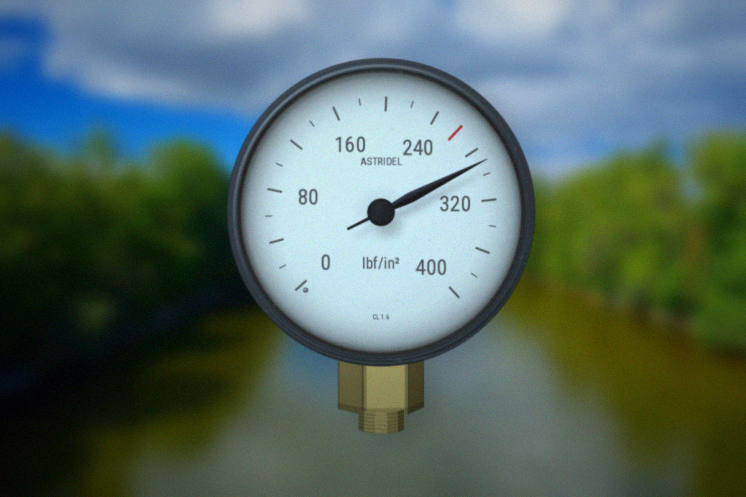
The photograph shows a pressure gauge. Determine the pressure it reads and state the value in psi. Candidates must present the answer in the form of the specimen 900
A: 290
